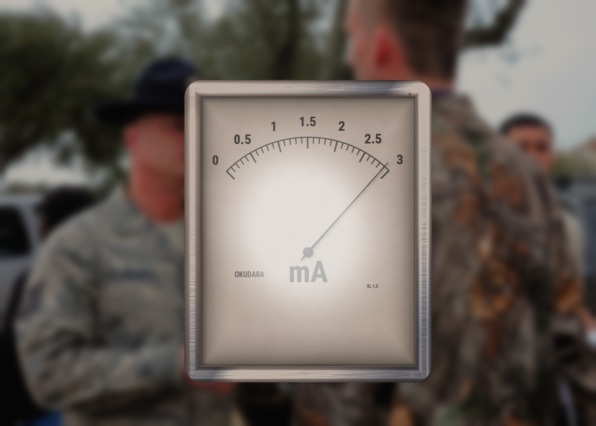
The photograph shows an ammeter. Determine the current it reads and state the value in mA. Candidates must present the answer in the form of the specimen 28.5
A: 2.9
